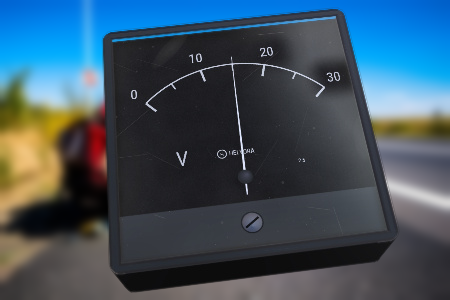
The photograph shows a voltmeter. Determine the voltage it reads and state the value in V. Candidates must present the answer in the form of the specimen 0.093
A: 15
